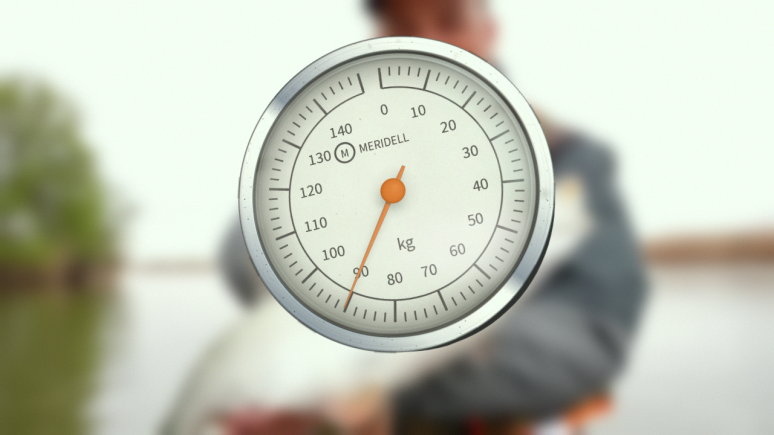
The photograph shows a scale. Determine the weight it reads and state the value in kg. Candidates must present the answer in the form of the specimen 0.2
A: 90
